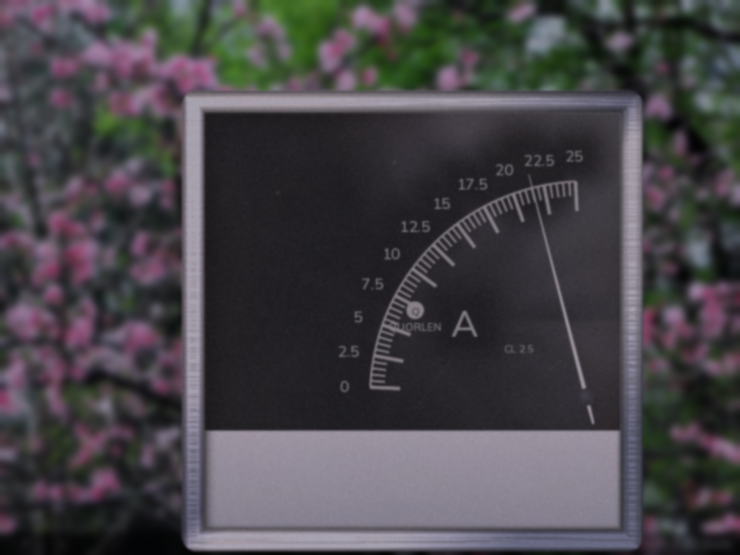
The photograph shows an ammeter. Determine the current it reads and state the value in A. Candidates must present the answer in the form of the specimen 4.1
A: 21.5
